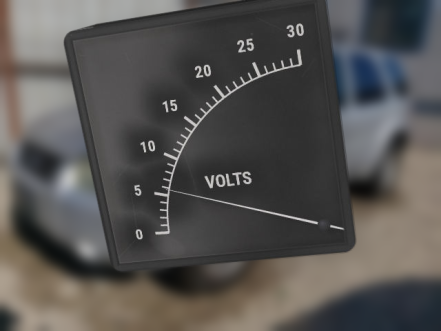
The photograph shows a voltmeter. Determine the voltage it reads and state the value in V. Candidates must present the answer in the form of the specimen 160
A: 6
